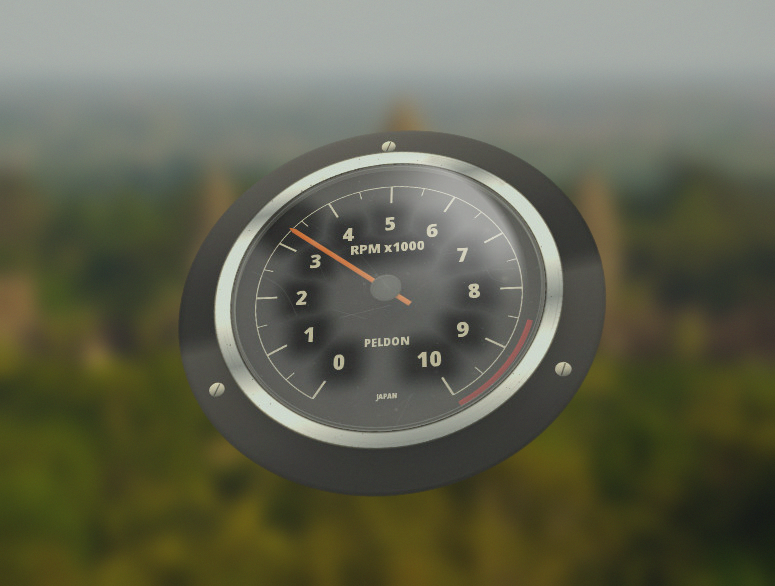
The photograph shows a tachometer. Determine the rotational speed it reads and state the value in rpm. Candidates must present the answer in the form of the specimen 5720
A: 3250
